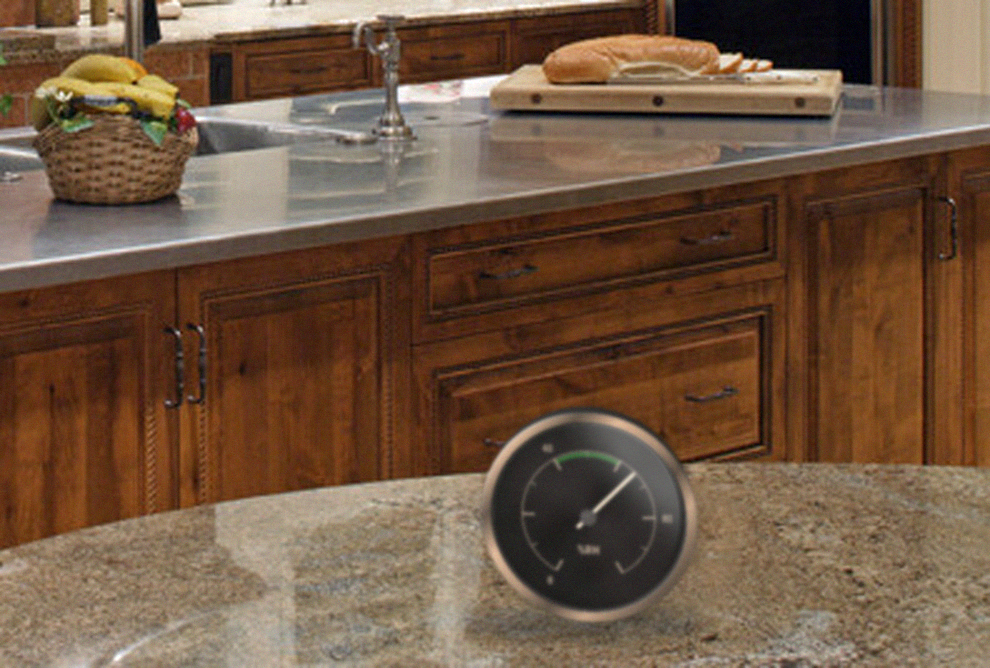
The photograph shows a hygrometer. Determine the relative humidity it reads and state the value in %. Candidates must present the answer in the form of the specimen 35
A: 65
